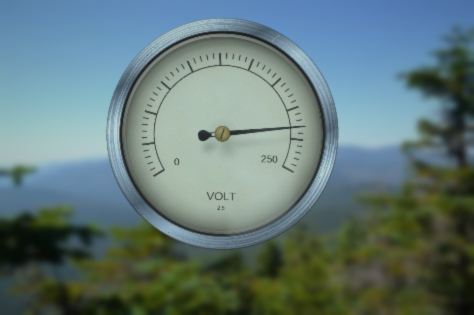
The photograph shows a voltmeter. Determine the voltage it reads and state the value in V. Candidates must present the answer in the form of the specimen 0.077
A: 215
